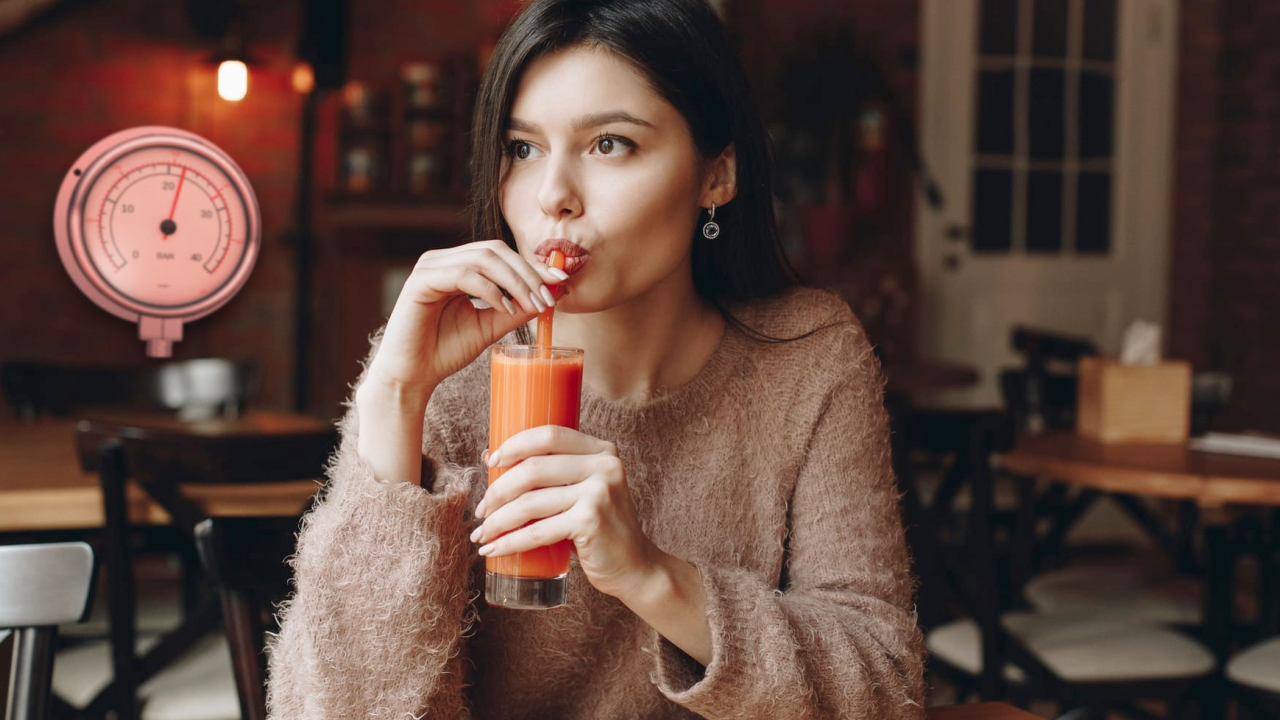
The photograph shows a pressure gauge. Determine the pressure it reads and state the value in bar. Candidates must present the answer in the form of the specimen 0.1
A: 22
